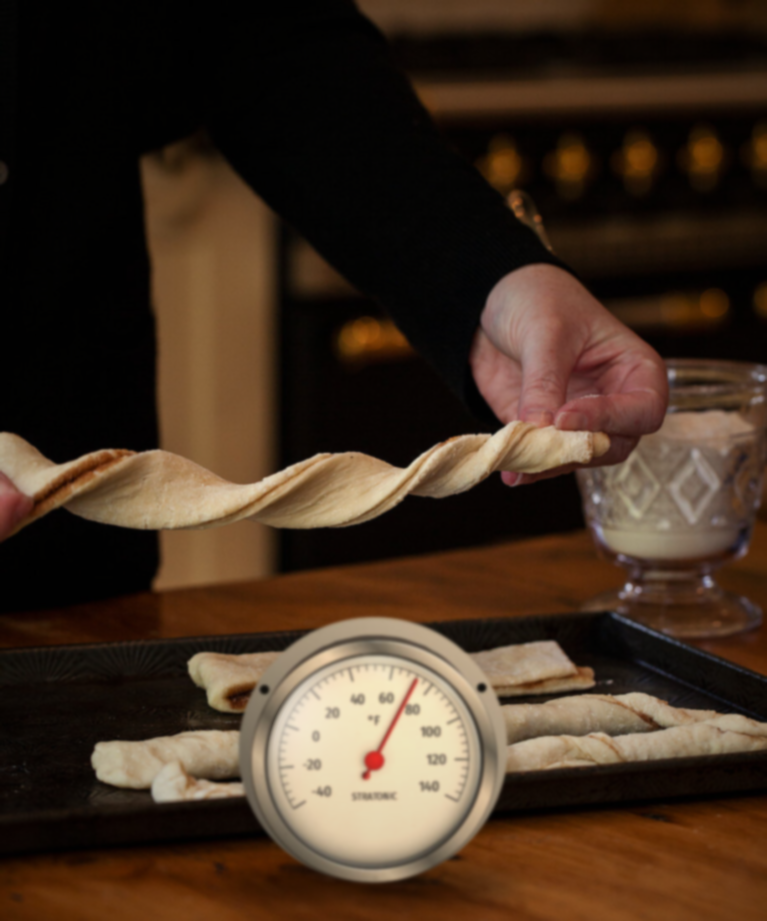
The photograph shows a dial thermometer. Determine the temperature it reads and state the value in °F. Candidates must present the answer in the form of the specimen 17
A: 72
